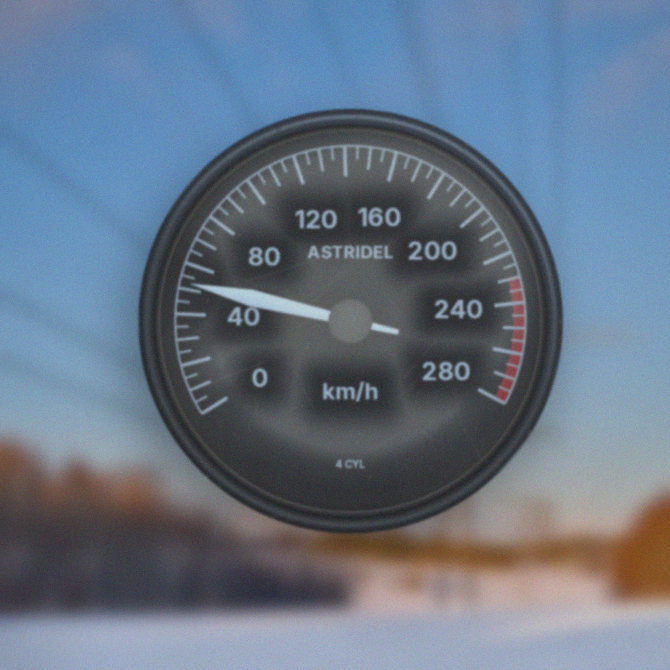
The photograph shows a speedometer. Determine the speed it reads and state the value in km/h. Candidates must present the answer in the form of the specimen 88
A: 52.5
